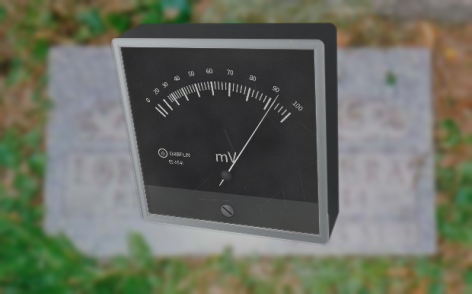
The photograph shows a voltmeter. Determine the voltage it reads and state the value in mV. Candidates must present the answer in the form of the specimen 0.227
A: 92
